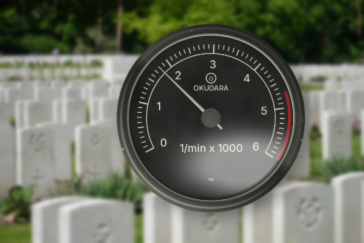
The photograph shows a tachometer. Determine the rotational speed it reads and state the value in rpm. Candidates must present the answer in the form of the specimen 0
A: 1800
